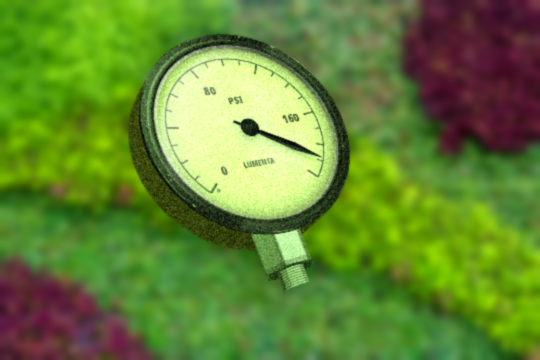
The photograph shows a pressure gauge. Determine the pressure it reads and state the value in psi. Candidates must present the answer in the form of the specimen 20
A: 190
